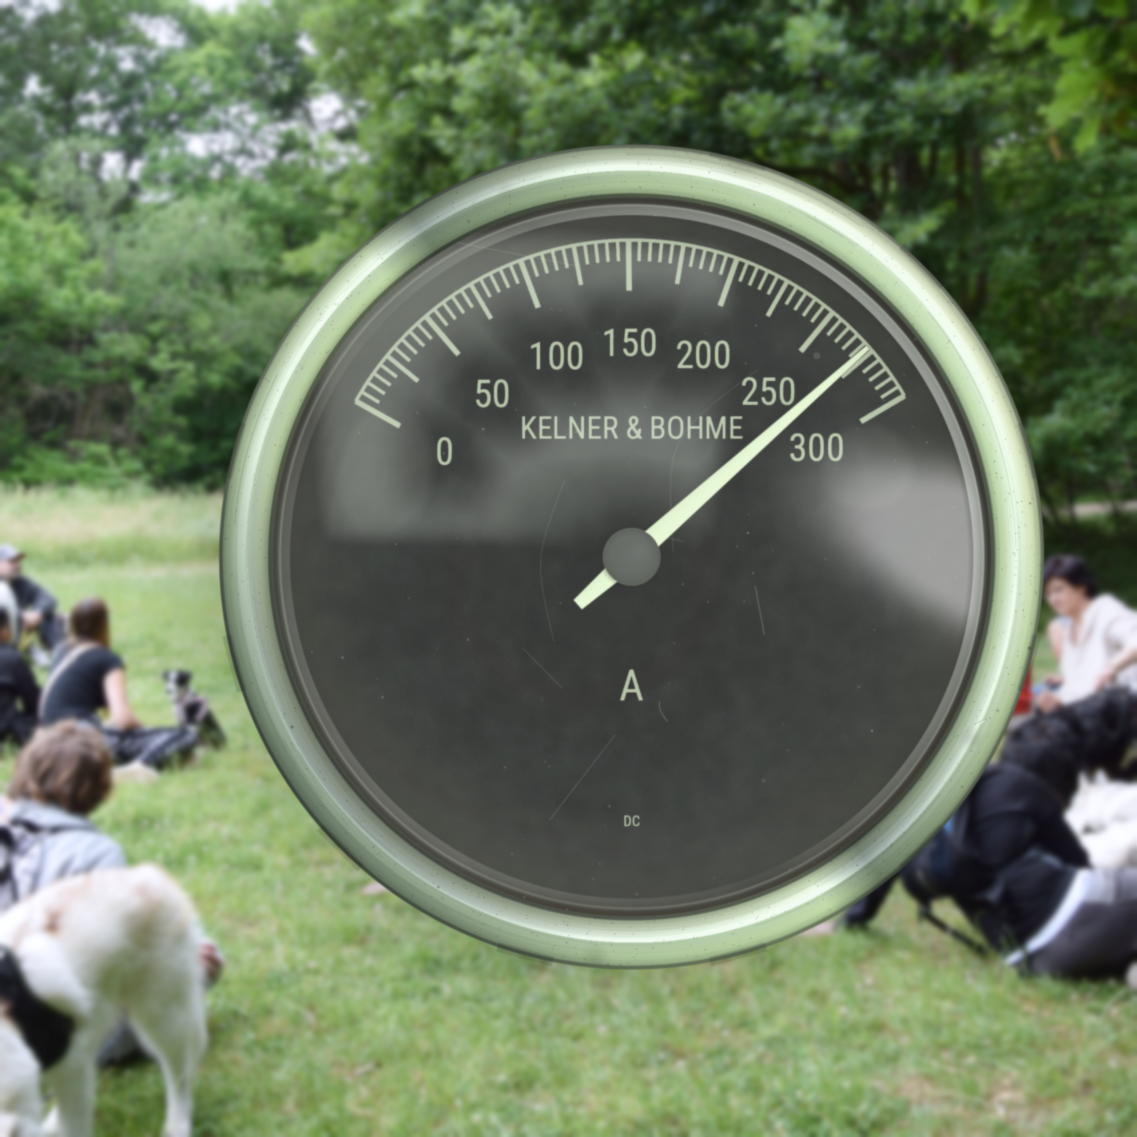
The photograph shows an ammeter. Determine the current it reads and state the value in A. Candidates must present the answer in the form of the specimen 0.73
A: 272.5
